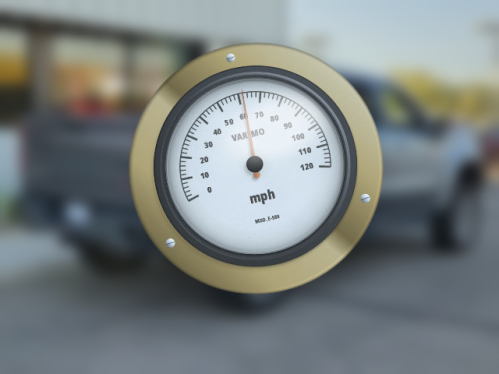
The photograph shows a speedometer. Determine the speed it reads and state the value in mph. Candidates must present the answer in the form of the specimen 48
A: 62
